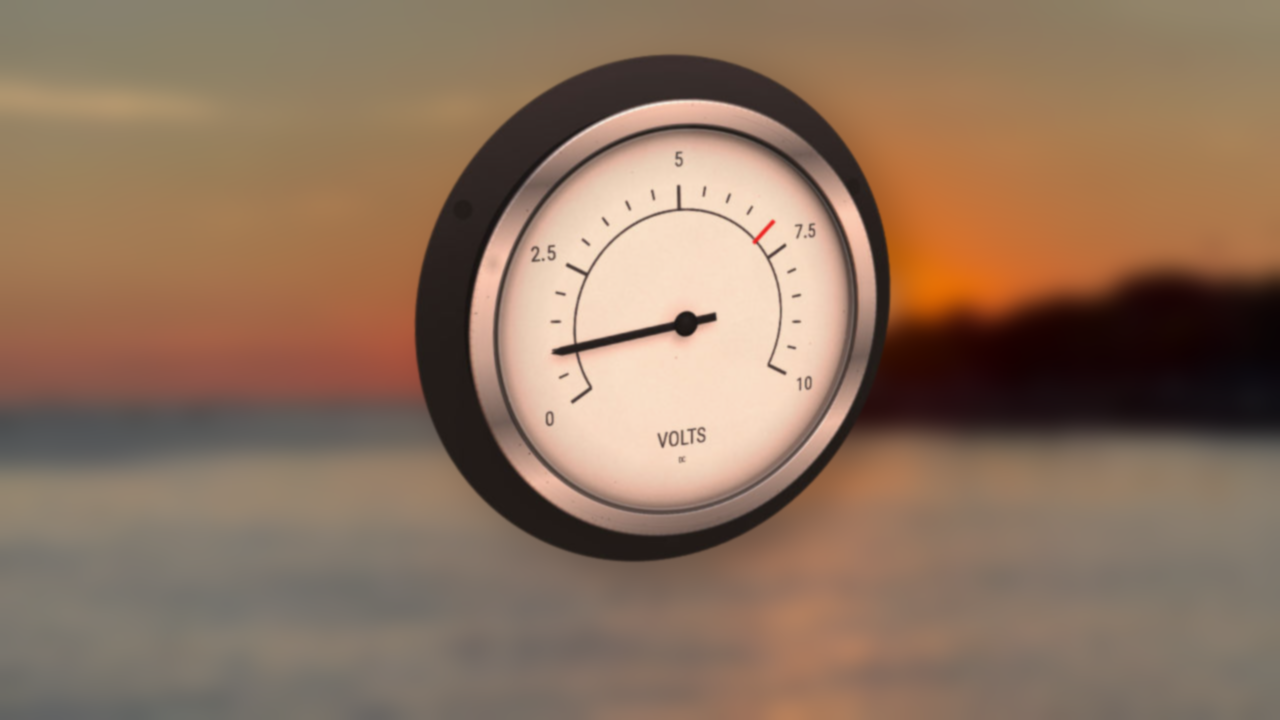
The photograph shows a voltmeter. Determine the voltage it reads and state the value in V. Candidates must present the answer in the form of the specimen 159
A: 1
